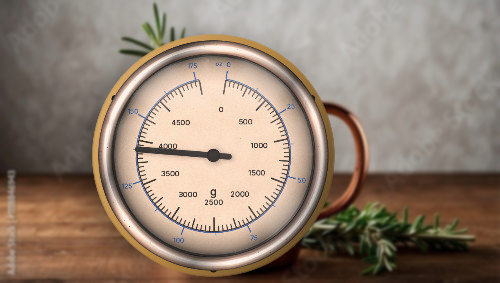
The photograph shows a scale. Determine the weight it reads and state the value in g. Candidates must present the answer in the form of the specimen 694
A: 3900
